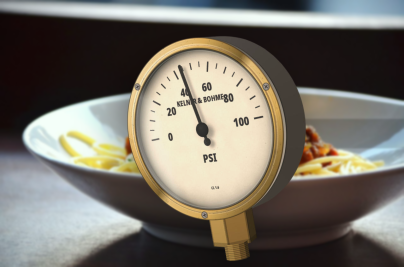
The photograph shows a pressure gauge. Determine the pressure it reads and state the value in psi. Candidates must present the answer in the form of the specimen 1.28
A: 45
